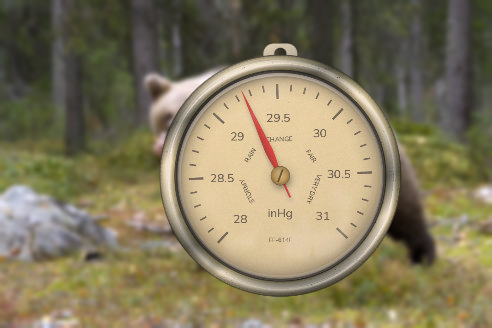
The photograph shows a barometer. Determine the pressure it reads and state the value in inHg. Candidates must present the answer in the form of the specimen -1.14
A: 29.25
